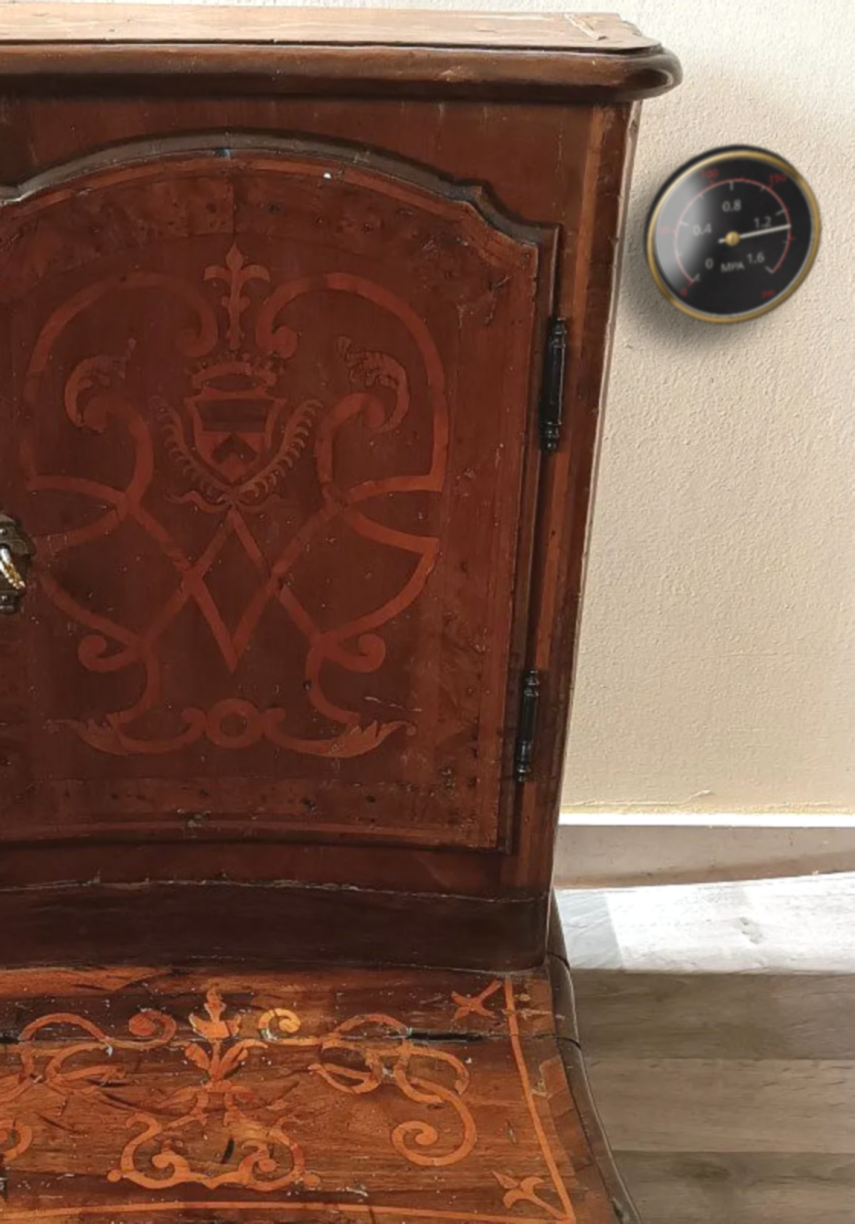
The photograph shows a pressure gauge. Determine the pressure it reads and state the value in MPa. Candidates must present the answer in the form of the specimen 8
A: 1.3
